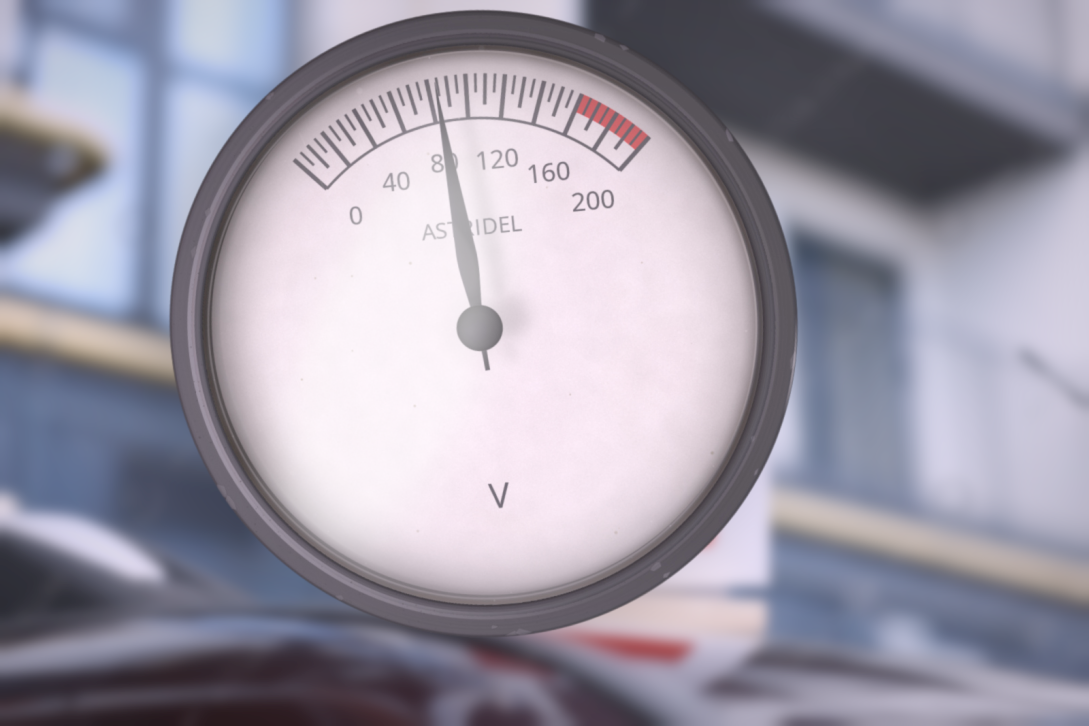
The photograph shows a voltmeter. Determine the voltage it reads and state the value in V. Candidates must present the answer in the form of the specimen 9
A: 85
